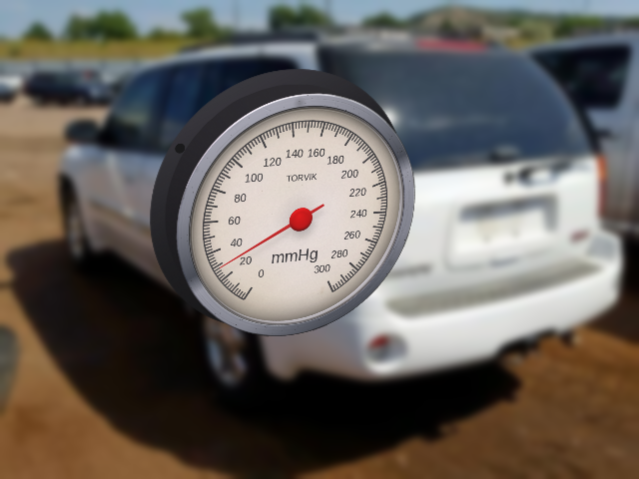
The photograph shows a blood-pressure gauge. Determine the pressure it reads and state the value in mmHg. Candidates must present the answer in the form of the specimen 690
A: 30
